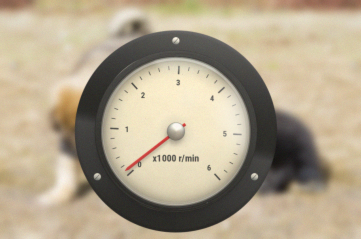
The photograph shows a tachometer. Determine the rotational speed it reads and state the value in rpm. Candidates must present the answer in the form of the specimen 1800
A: 100
